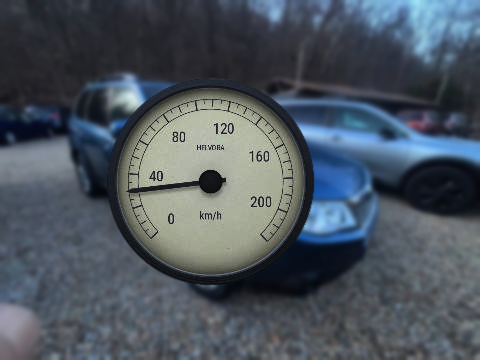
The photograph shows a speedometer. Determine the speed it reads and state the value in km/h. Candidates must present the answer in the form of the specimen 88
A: 30
